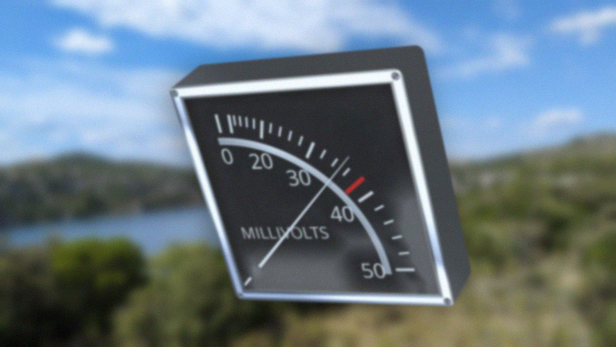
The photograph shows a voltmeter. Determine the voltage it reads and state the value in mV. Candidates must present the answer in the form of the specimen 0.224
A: 35
